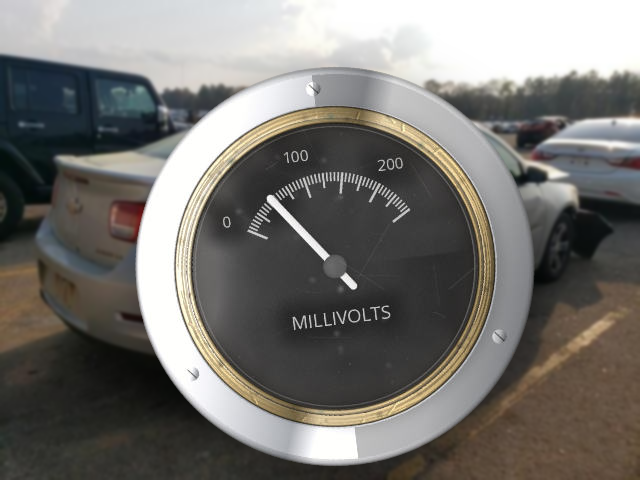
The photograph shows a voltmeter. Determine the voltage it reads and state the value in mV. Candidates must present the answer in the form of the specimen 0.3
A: 50
